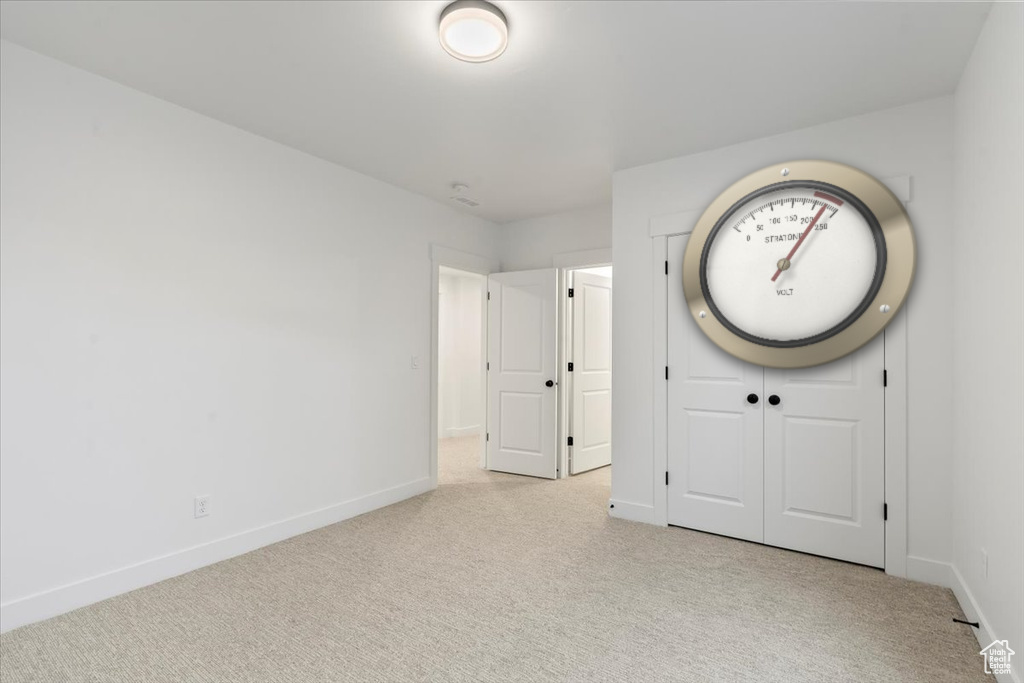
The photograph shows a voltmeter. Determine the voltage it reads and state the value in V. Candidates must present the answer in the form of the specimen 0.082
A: 225
